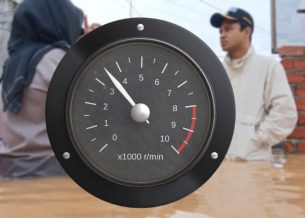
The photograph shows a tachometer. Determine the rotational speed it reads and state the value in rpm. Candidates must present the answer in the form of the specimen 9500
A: 3500
